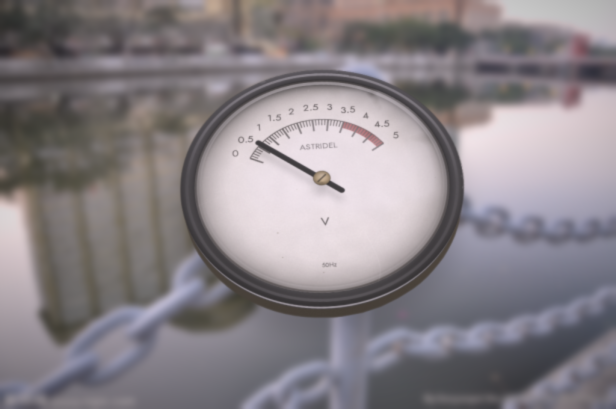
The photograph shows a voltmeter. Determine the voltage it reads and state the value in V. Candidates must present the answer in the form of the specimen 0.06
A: 0.5
